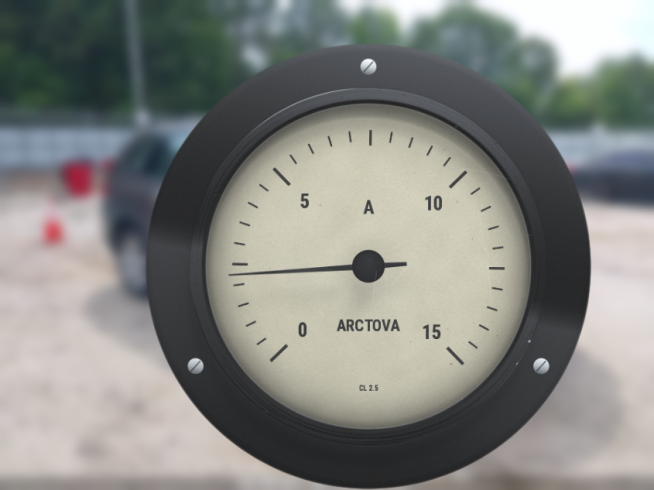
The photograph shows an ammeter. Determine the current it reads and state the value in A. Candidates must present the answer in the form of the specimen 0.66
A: 2.25
